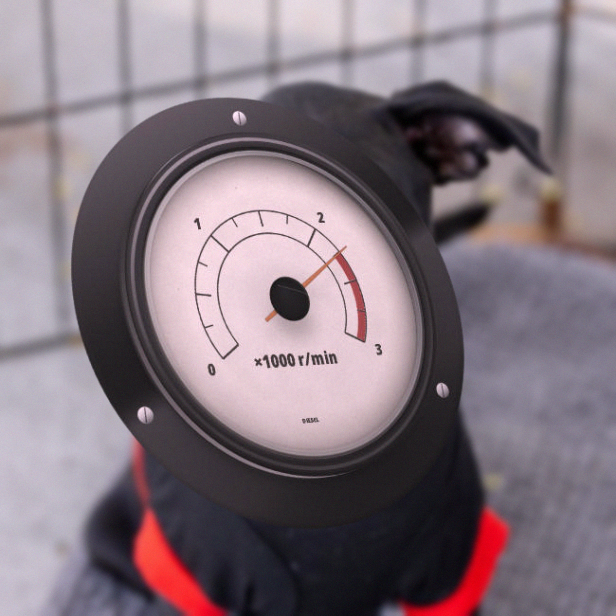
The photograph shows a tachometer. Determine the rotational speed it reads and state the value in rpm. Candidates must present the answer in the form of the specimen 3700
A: 2250
